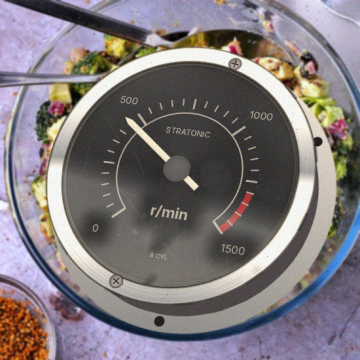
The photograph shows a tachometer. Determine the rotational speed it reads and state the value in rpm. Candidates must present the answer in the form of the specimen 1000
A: 450
